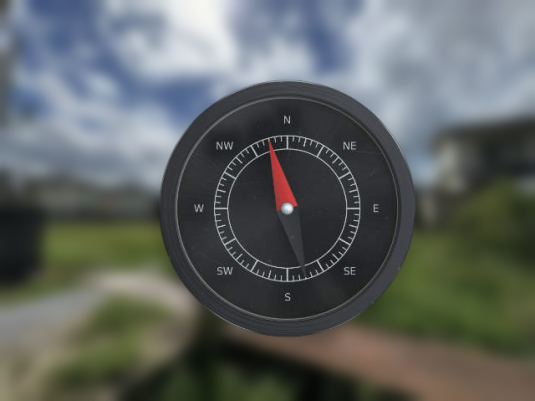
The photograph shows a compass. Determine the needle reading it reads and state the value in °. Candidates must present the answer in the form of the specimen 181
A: 345
